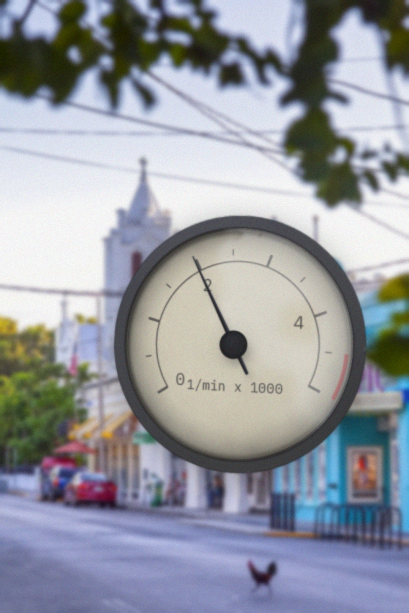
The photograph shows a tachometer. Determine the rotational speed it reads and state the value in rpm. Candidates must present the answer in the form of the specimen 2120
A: 2000
